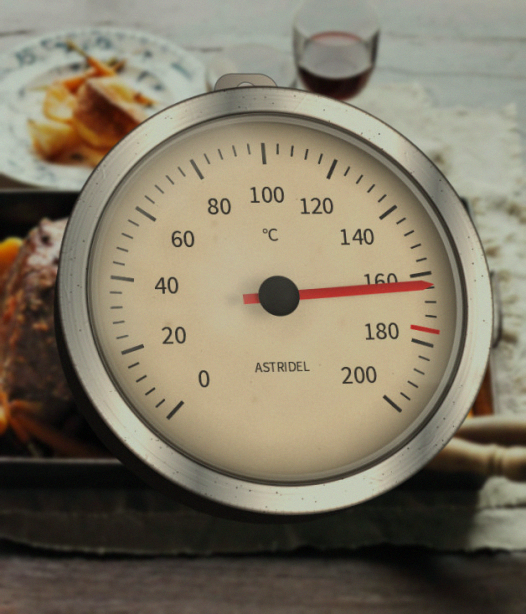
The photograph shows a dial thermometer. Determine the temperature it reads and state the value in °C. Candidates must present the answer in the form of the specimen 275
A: 164
